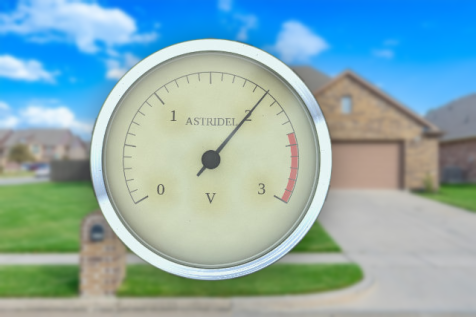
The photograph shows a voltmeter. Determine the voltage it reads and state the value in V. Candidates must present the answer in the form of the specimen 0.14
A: 2
